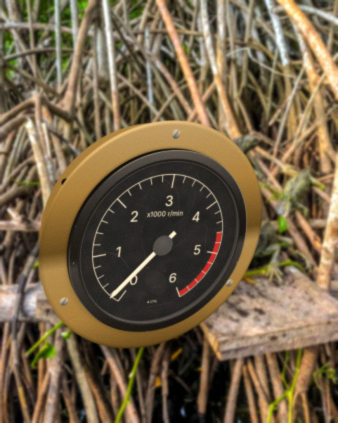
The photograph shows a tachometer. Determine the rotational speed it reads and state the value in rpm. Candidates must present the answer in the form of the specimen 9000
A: 200
